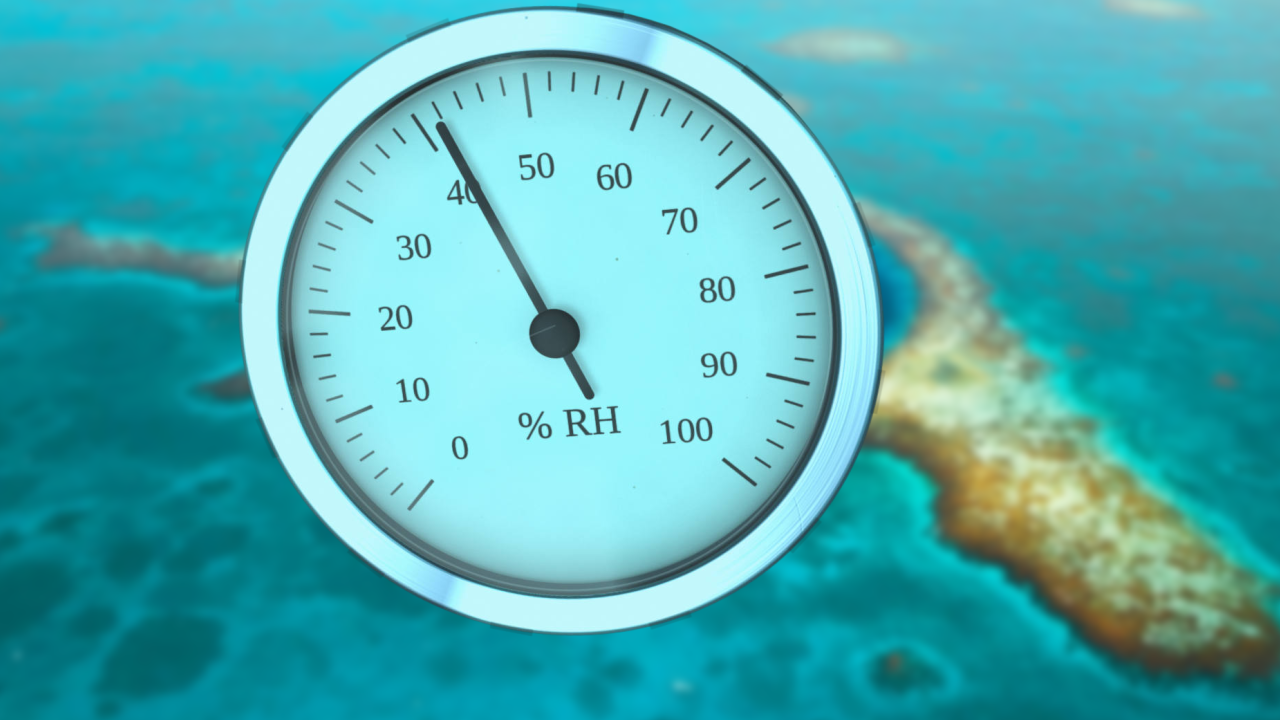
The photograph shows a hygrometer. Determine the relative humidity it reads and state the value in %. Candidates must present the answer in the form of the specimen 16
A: 42
